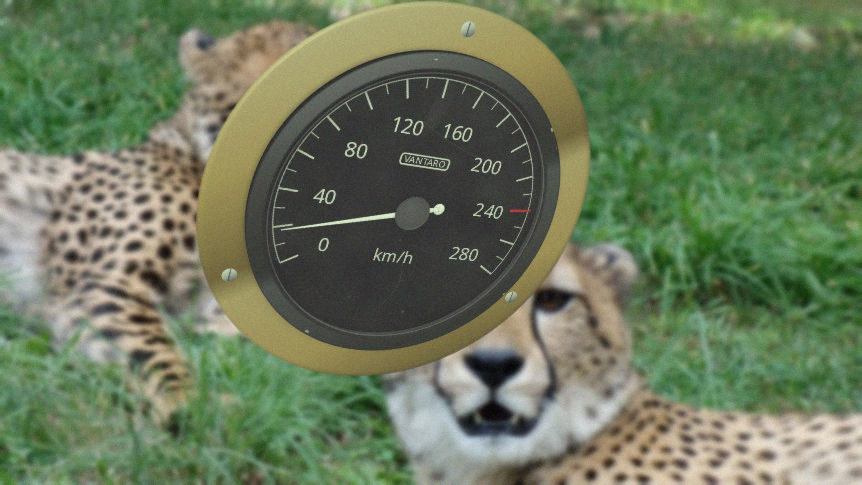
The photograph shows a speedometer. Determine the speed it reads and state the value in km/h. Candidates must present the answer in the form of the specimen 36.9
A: 20
